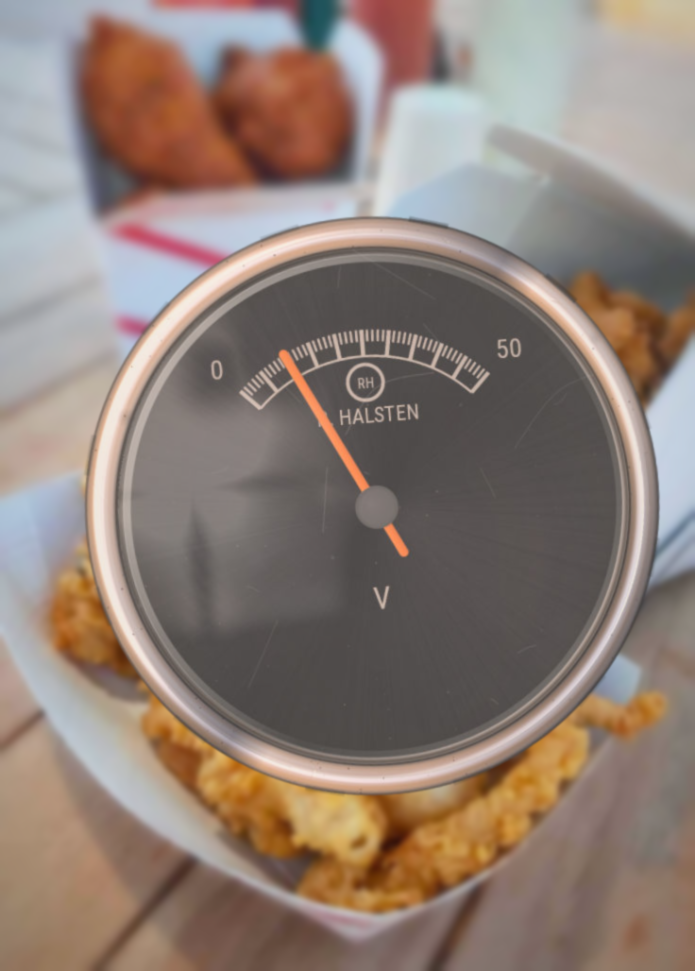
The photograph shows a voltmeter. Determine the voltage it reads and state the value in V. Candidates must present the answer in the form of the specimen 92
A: 10
